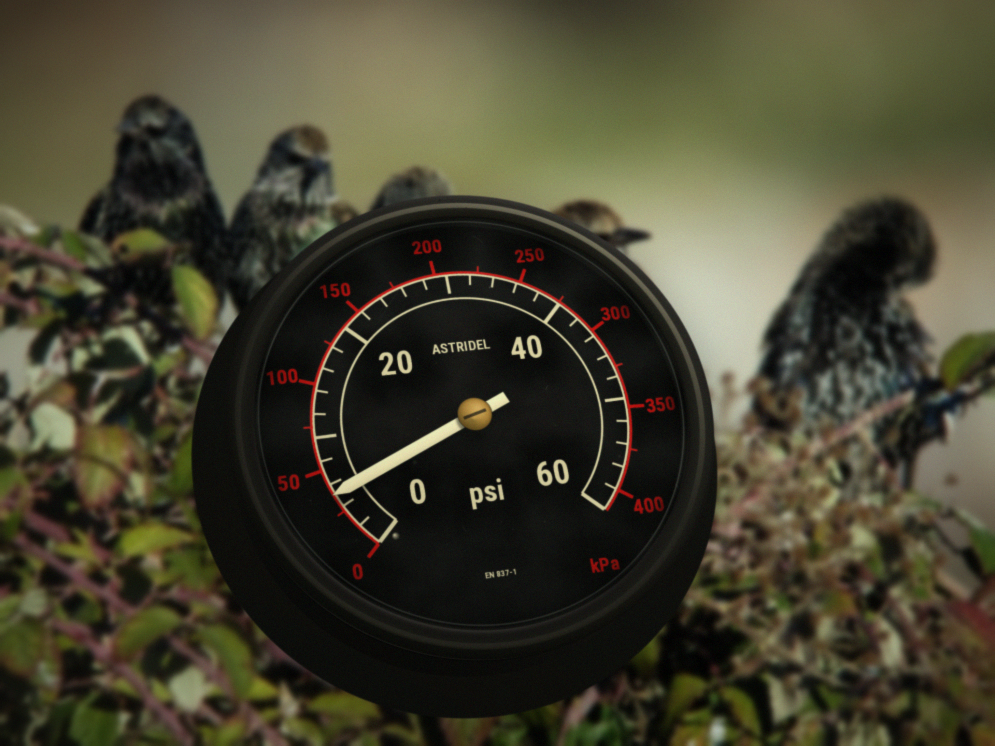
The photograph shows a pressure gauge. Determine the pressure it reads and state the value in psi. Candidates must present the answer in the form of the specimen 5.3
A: 5
